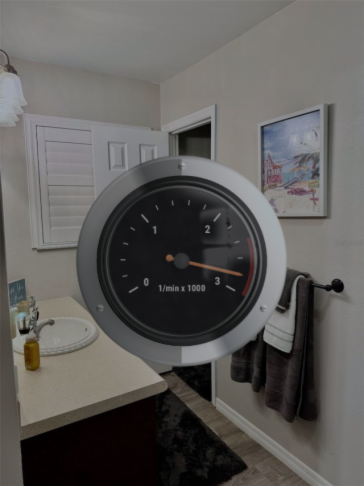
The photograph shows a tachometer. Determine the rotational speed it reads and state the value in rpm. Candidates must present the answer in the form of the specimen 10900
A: 2800
